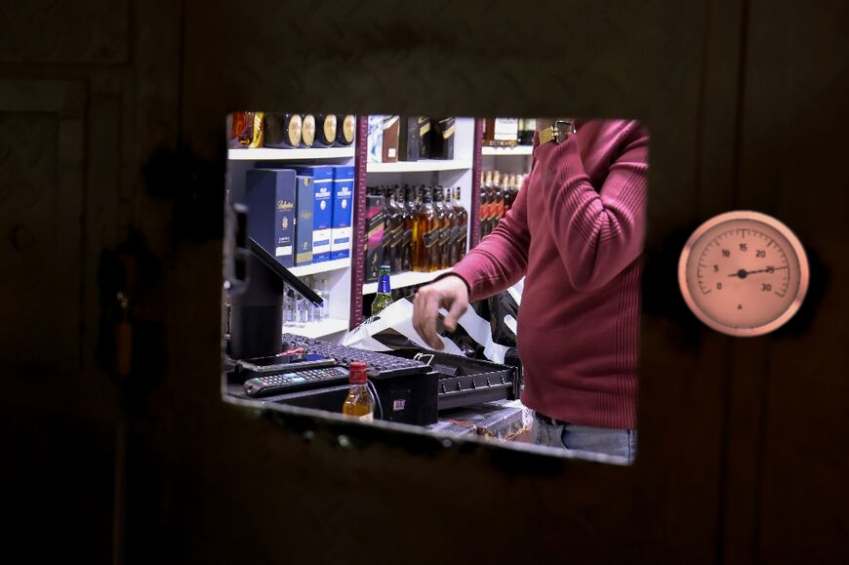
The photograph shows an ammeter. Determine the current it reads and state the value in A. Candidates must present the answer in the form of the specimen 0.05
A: 25
